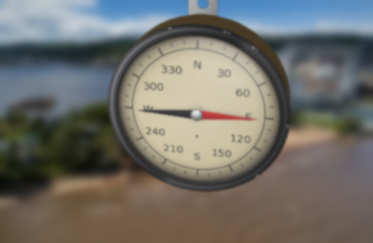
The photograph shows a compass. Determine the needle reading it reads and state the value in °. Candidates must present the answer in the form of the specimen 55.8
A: 90
